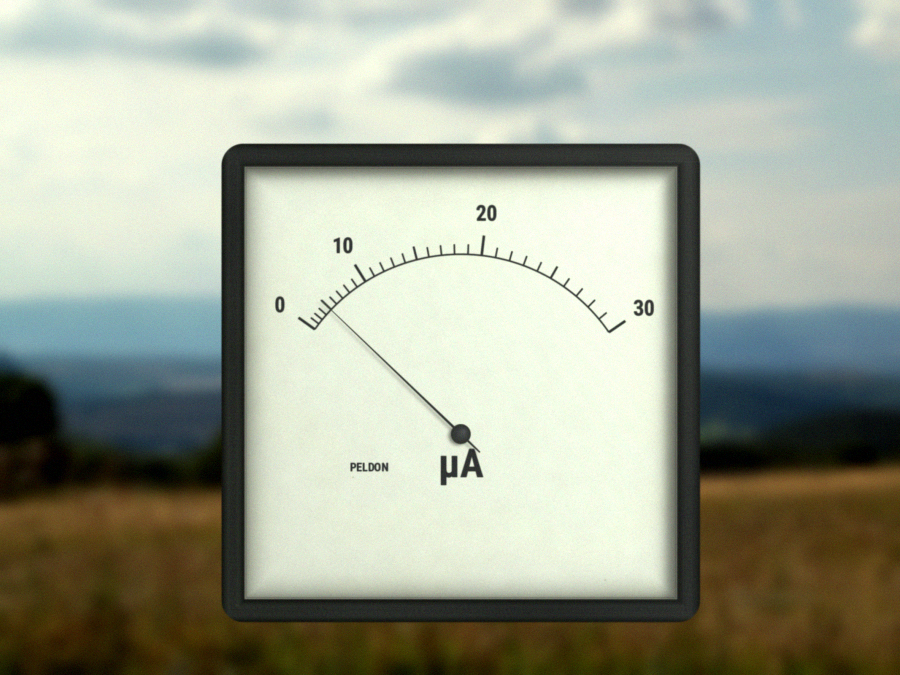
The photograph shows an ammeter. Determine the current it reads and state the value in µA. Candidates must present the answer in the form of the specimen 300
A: 5
